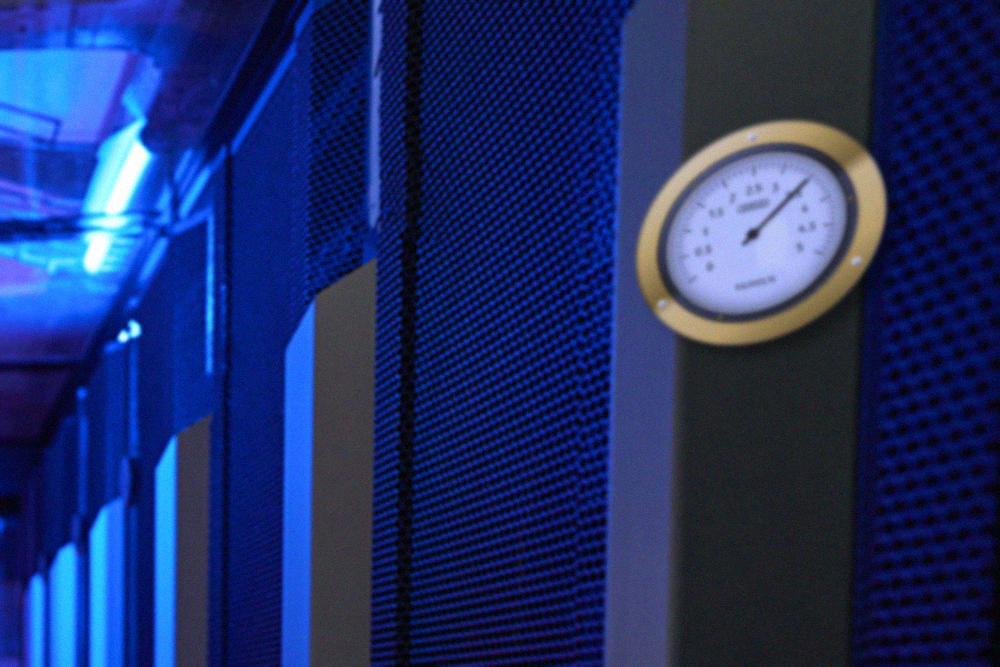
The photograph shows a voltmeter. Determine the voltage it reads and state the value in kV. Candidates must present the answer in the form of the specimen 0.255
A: 3.5
